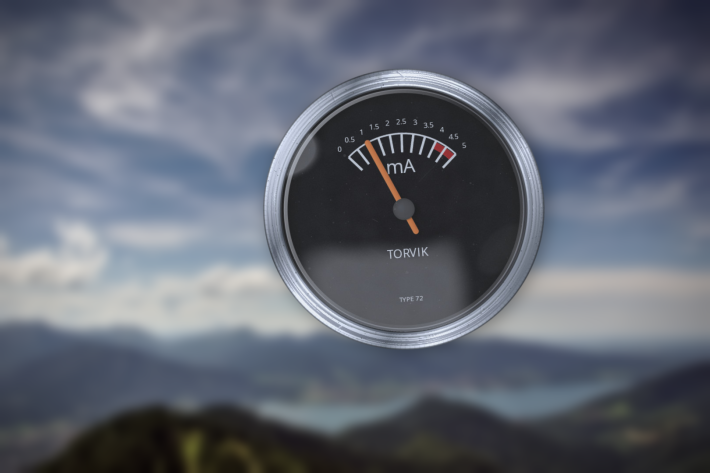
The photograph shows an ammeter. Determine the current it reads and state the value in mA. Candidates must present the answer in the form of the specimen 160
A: 1
